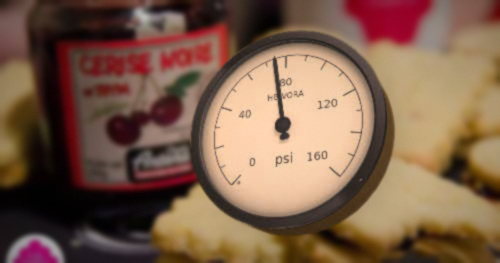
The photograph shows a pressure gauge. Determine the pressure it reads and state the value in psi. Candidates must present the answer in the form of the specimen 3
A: 75
